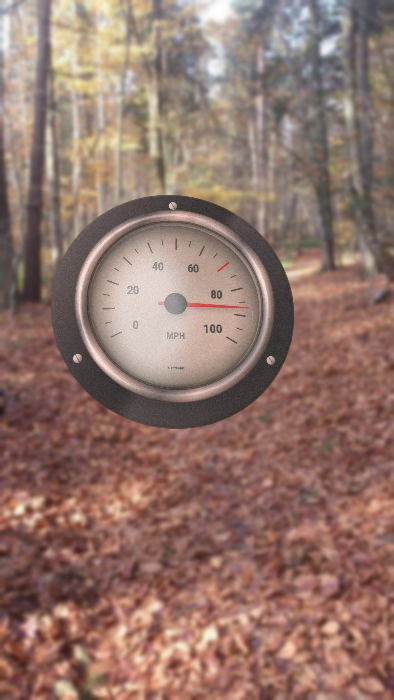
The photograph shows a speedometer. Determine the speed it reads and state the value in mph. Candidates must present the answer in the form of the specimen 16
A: 87.5
